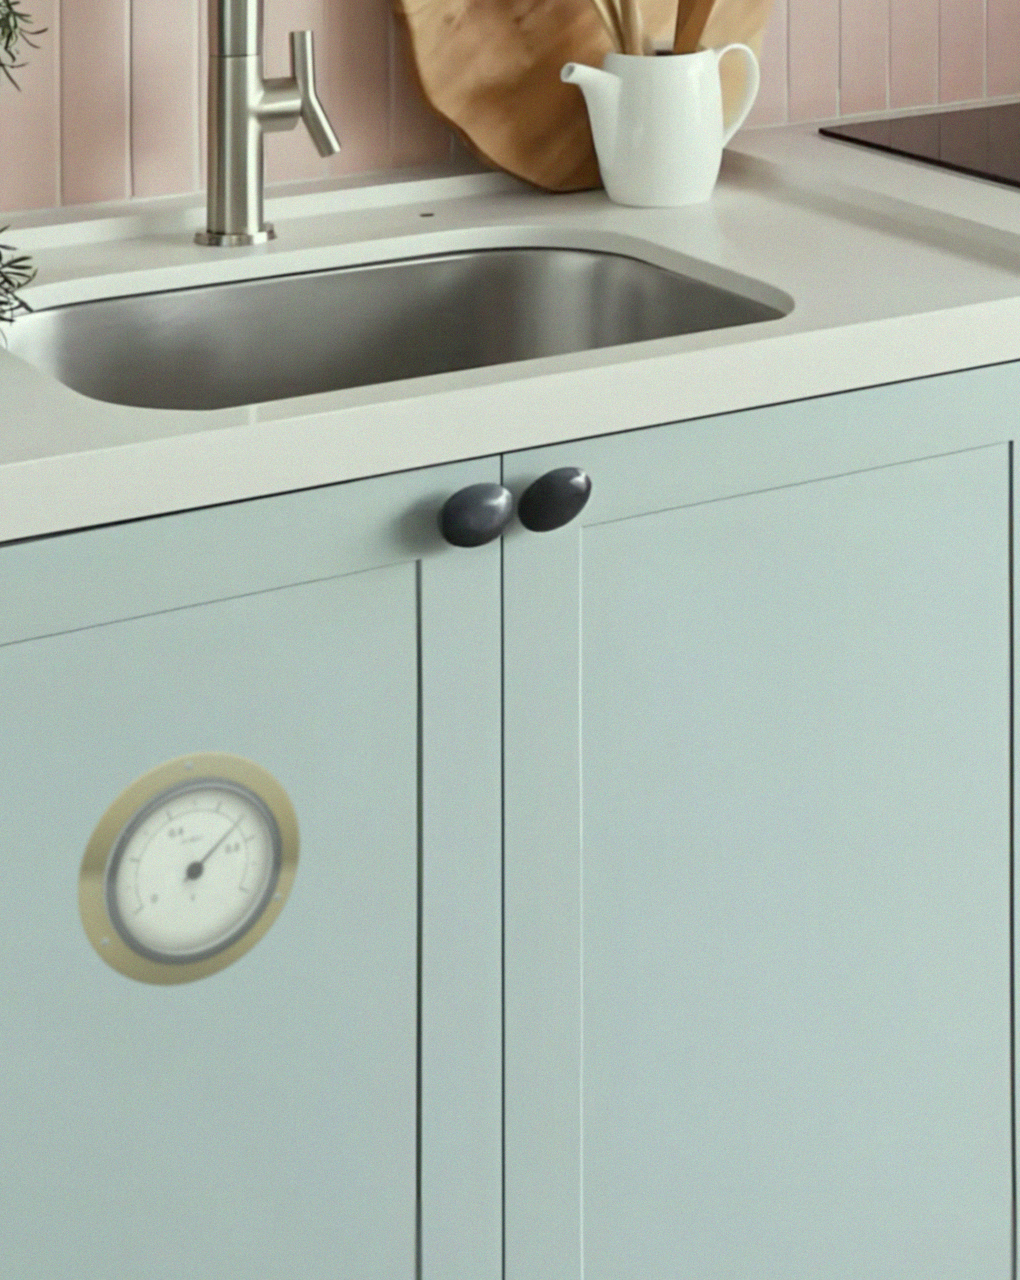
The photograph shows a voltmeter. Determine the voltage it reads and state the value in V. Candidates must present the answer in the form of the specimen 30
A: 0.7
